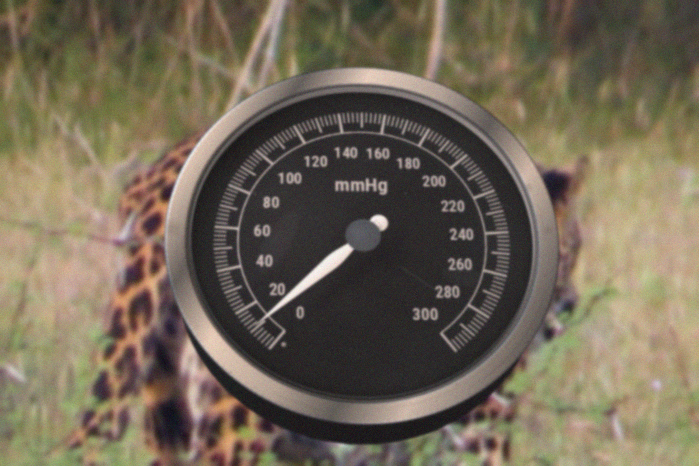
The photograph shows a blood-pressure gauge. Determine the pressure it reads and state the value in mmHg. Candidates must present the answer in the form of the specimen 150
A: 10
